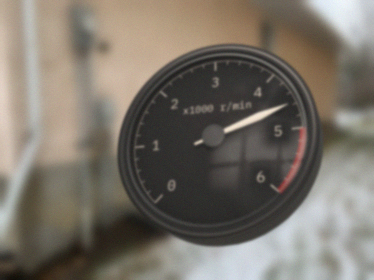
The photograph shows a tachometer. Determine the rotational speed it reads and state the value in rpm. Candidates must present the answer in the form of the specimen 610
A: 4600
